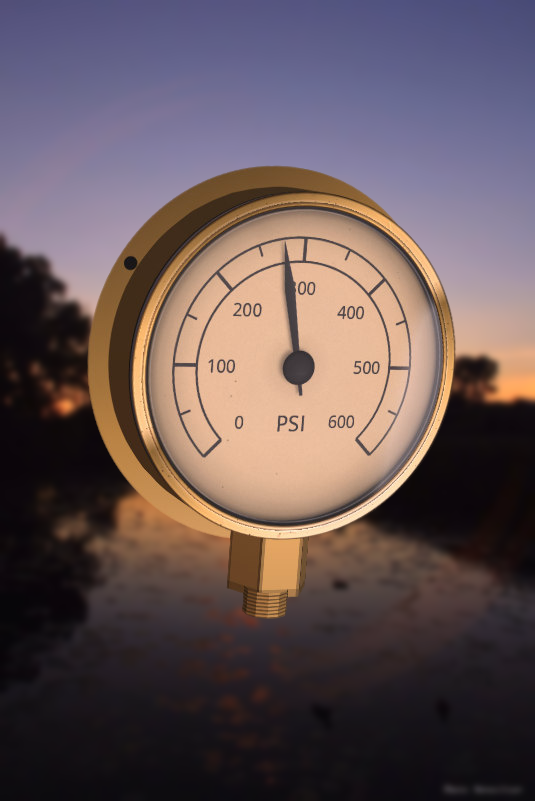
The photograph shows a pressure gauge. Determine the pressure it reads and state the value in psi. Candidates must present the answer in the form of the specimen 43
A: 275
